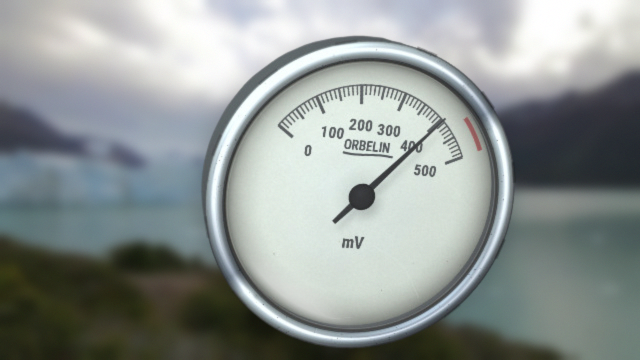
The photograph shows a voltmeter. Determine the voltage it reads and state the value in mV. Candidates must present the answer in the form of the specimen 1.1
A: 400
